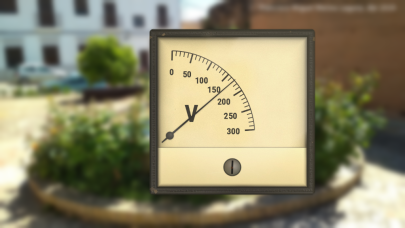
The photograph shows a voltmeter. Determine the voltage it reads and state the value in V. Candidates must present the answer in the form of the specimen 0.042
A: 170
